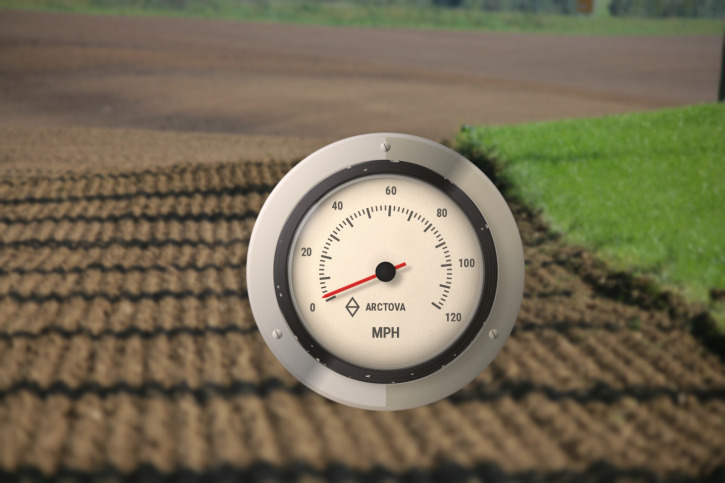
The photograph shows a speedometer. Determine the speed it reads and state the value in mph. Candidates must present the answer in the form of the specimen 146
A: 2
